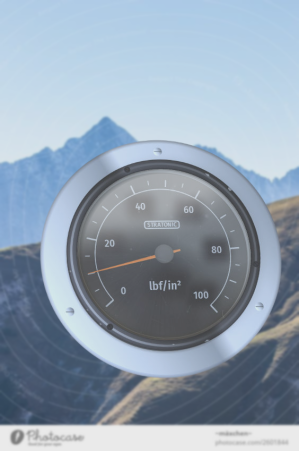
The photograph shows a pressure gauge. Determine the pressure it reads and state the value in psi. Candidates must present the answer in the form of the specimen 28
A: 10
